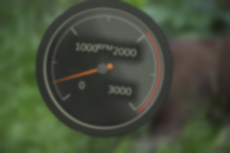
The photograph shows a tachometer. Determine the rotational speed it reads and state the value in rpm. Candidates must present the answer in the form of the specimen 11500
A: 250
